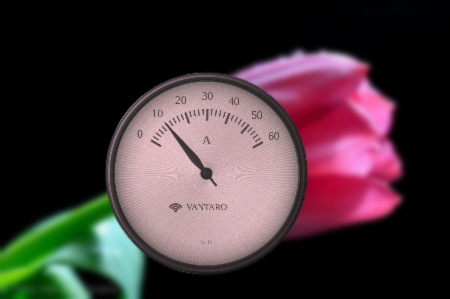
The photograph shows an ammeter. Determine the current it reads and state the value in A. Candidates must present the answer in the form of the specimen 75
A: 10
